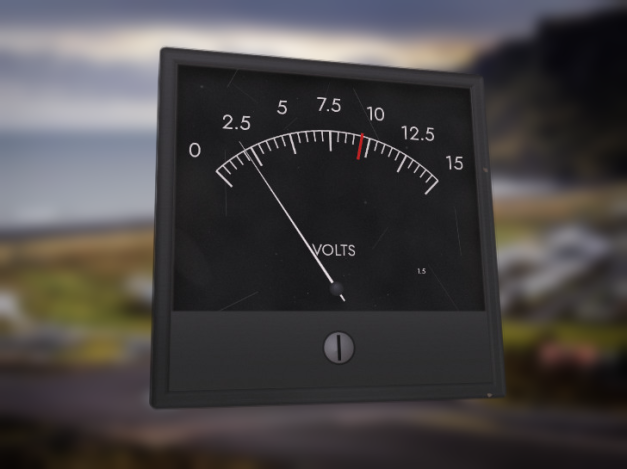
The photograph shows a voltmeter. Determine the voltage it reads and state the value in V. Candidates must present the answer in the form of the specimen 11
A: 2
